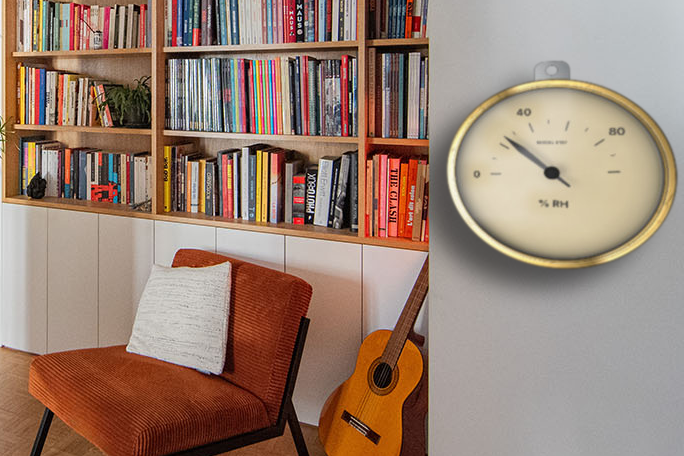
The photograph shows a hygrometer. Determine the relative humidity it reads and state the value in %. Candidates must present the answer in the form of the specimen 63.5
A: 25
